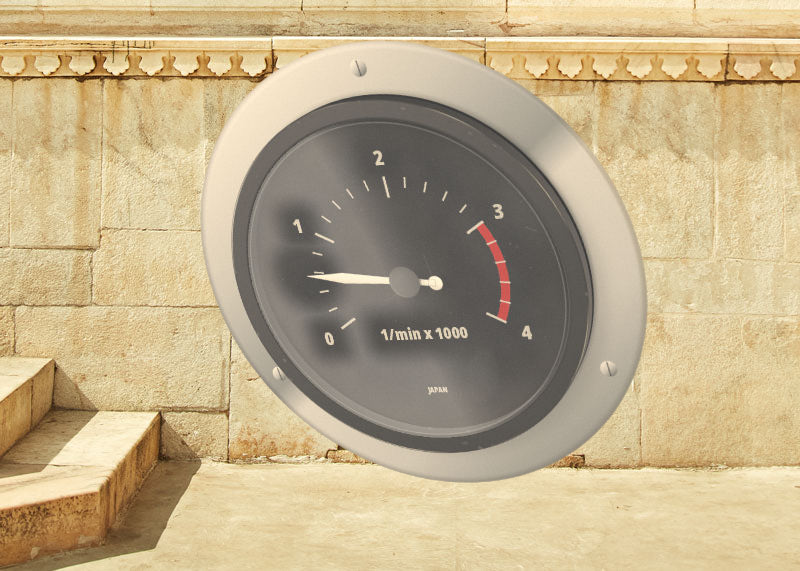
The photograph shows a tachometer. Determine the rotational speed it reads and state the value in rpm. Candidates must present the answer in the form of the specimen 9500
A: 600
